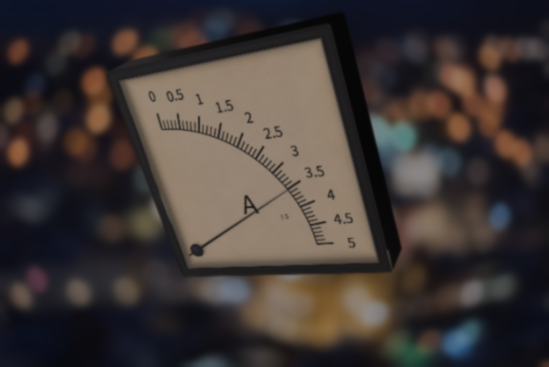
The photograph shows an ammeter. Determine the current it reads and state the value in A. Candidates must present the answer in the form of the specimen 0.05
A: 3.5
